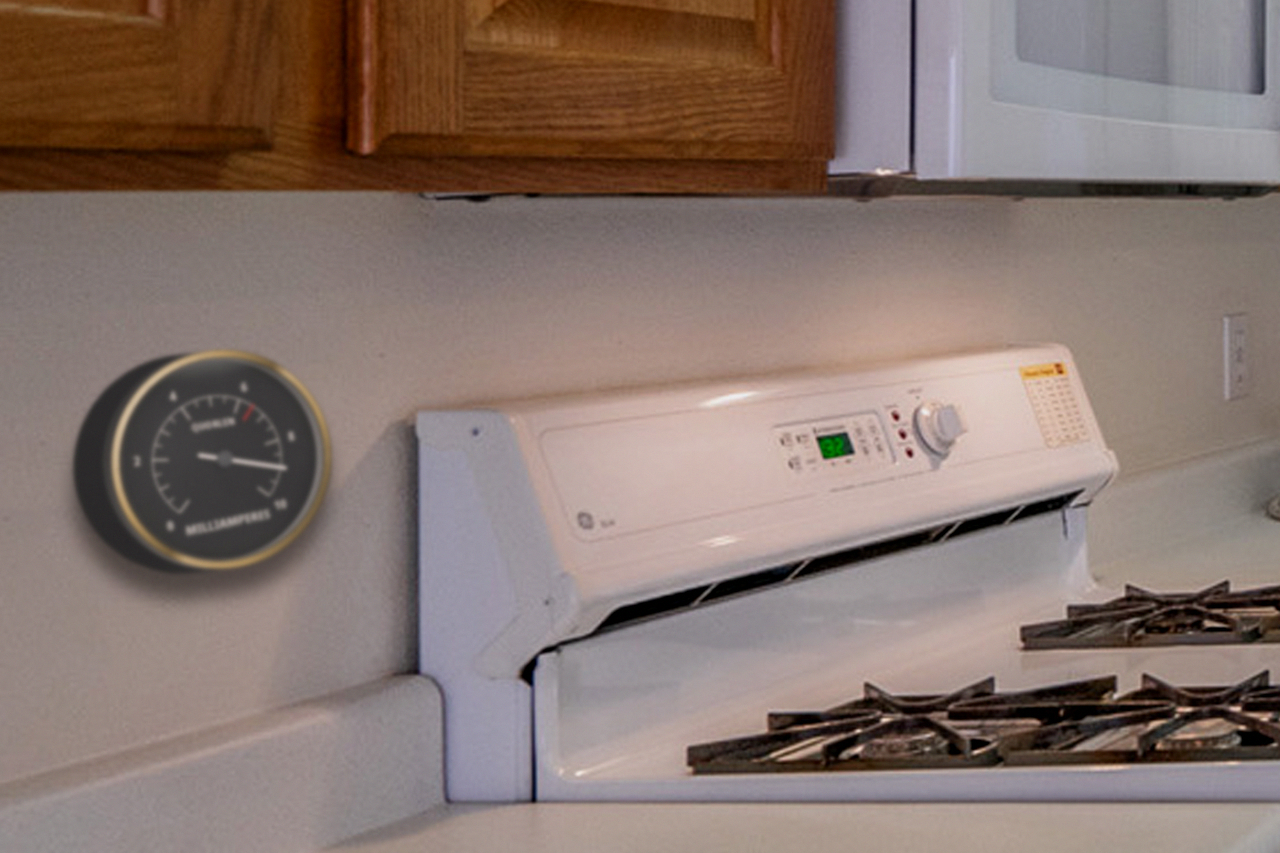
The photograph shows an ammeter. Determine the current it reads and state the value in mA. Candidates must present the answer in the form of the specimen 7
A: 9
